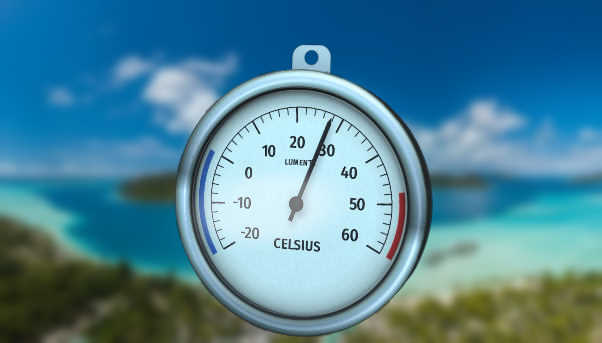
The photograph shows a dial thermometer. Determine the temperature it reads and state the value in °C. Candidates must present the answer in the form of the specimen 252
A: 28
